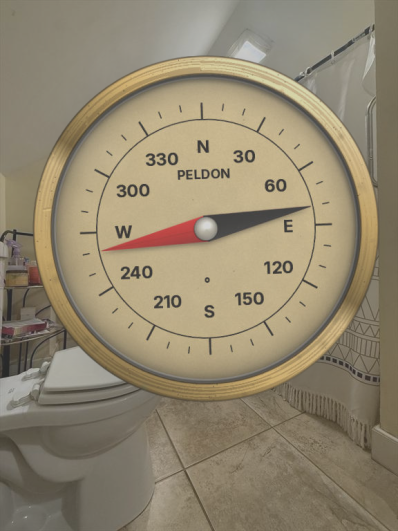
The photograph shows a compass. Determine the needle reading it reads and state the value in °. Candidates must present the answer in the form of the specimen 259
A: 260
